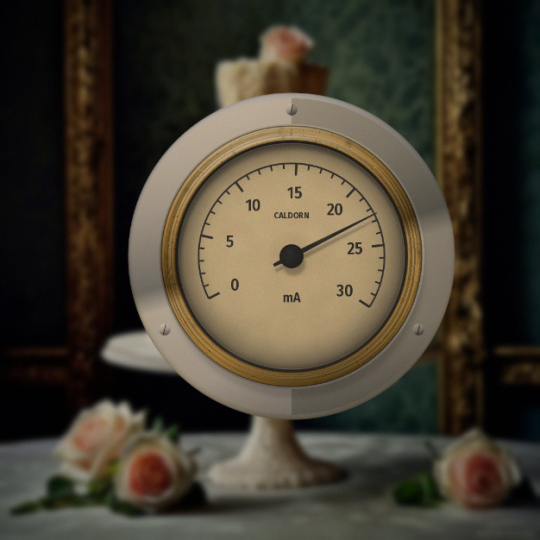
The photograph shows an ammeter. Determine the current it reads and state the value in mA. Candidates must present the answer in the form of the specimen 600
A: 22.5
